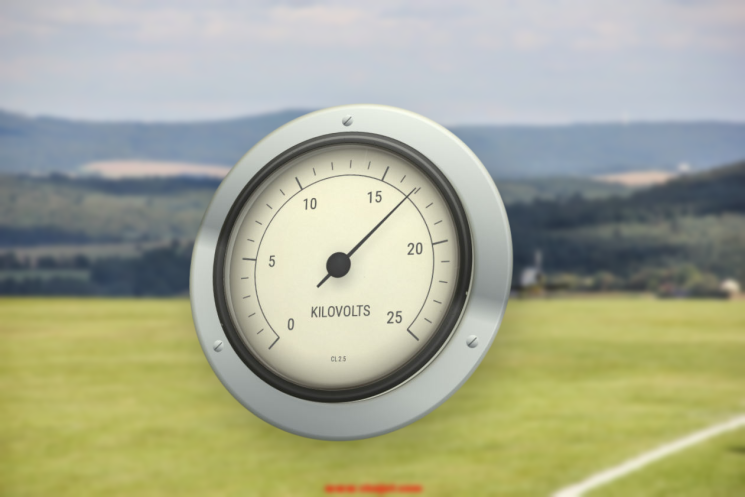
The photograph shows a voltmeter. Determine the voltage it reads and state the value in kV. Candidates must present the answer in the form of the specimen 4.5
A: 17
